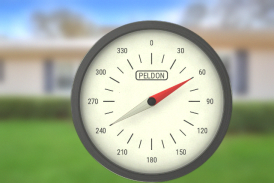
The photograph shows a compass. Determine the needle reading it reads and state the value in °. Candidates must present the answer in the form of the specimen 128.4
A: 60
